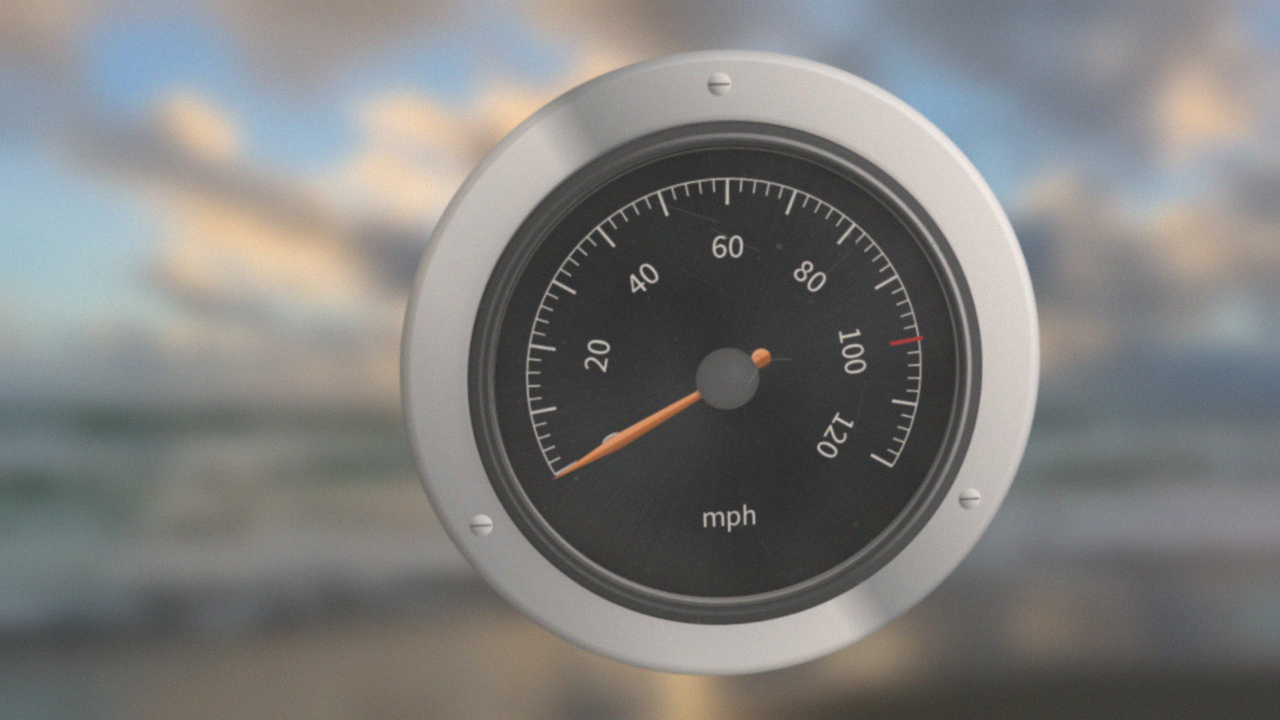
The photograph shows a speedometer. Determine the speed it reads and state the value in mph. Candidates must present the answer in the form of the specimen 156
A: 0
